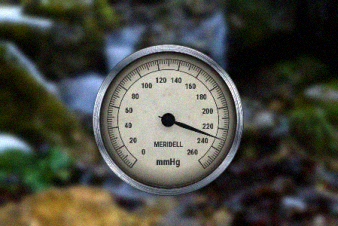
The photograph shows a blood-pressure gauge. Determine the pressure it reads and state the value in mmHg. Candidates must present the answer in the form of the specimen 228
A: 230
